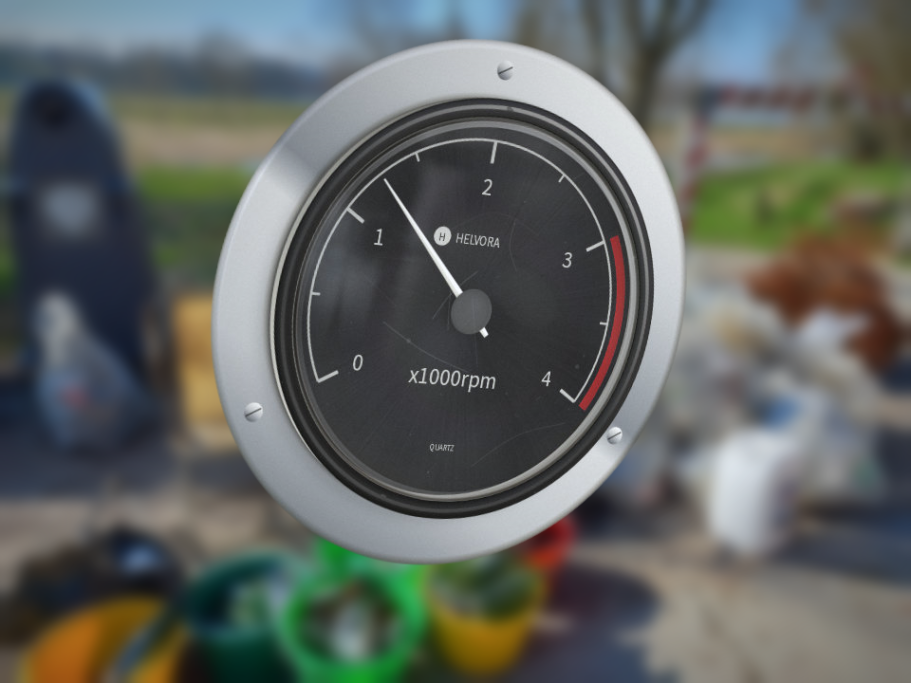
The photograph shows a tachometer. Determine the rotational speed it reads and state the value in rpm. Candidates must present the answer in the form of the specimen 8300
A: 1250
